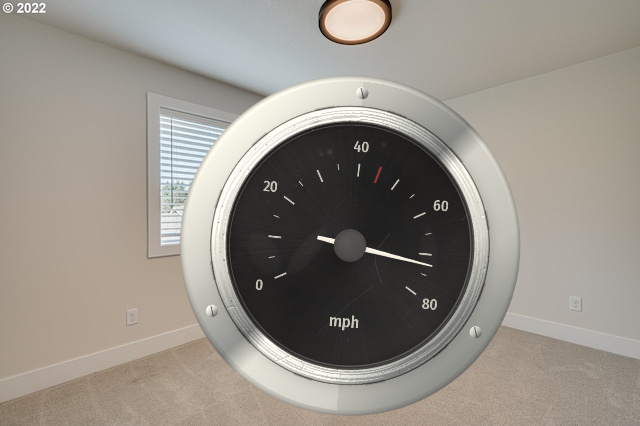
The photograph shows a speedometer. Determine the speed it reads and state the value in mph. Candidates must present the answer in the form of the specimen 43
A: 72.5
